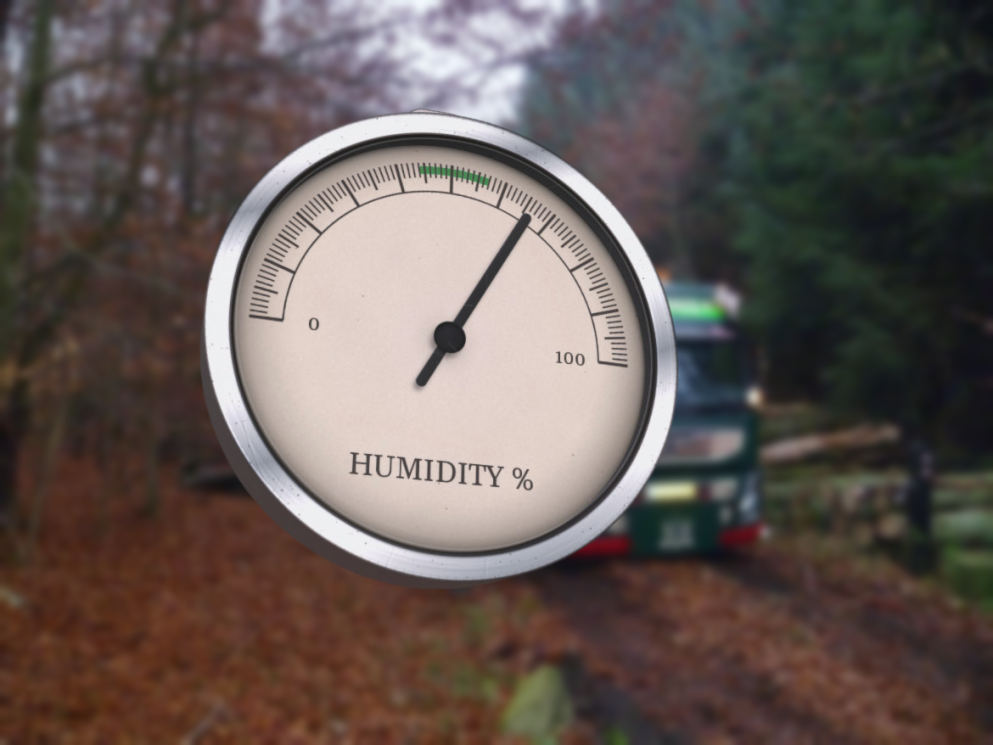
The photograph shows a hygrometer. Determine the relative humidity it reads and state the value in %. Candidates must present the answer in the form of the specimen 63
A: 66
